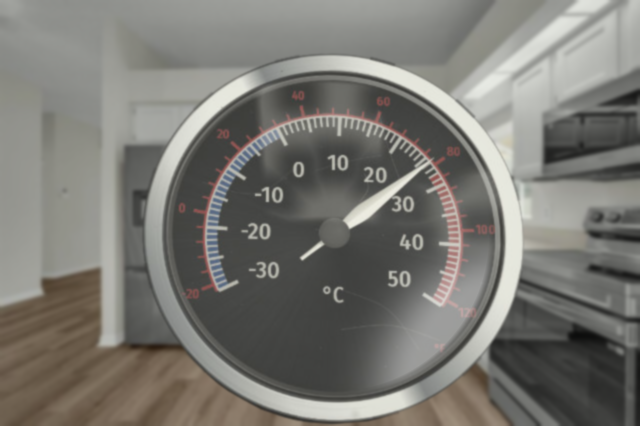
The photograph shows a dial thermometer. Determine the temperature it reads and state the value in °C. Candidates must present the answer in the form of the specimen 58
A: 26
